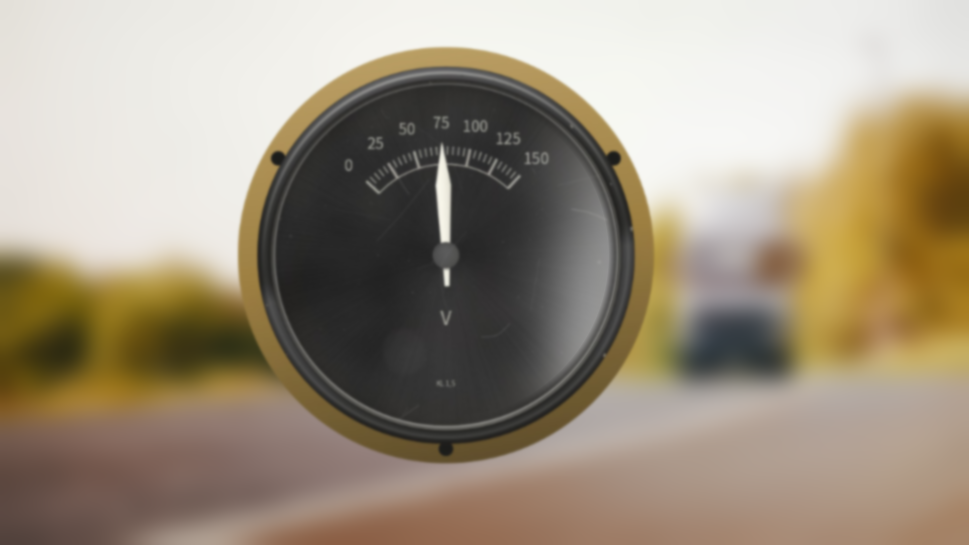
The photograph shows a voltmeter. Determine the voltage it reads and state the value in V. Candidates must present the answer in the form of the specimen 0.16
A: 75
